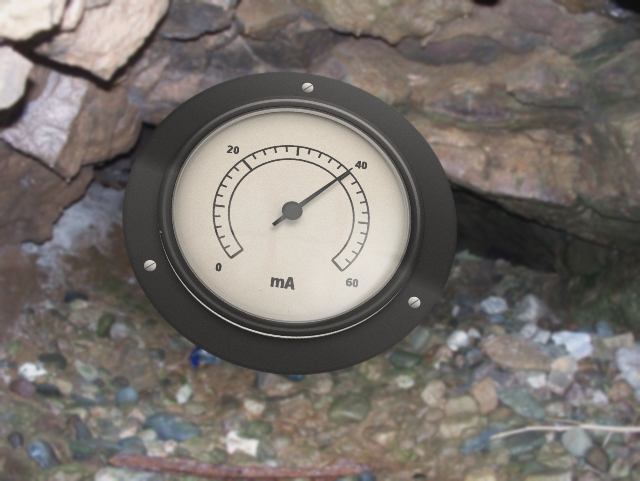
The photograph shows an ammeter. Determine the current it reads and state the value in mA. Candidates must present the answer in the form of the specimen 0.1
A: 40
